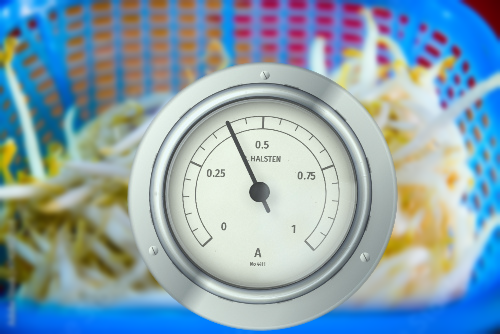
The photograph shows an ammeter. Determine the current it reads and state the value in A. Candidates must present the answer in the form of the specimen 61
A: 0.4
